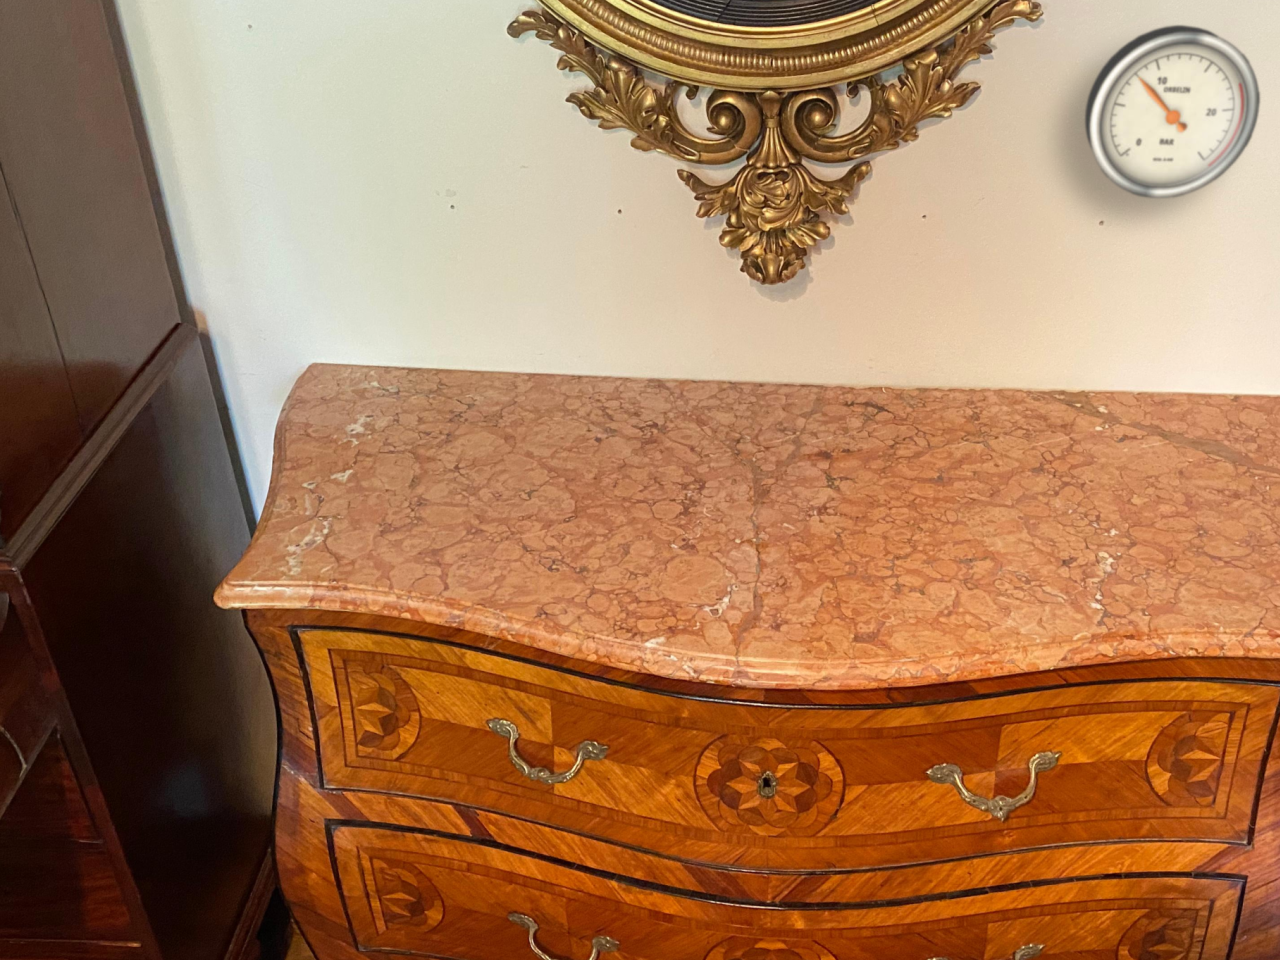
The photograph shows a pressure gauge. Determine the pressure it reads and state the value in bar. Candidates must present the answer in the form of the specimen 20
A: 8
